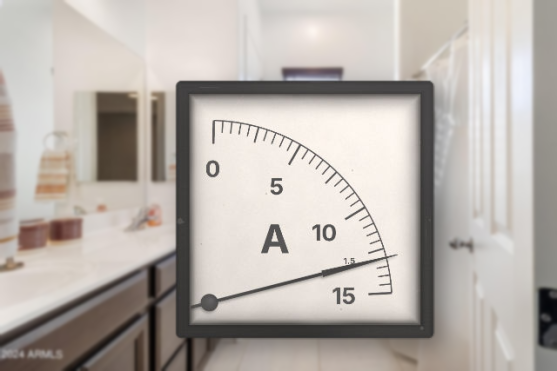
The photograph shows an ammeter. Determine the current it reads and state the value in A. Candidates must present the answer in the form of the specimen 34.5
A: 13
